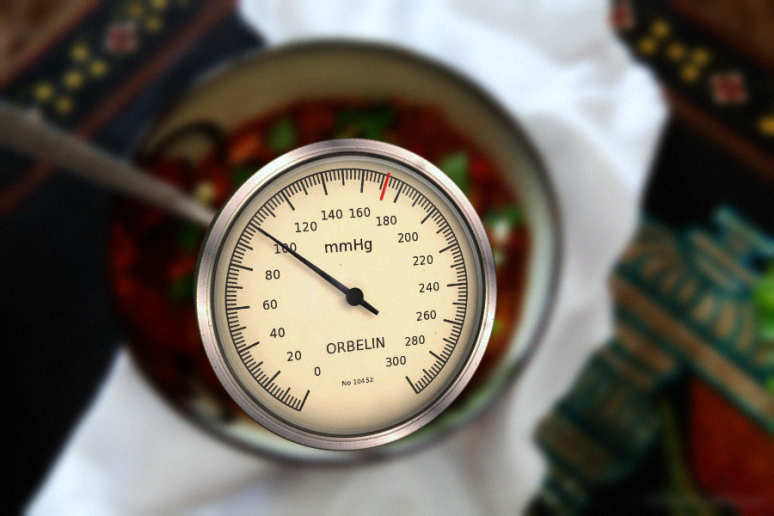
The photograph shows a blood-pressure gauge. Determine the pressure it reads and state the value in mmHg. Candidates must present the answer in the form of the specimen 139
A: 100
